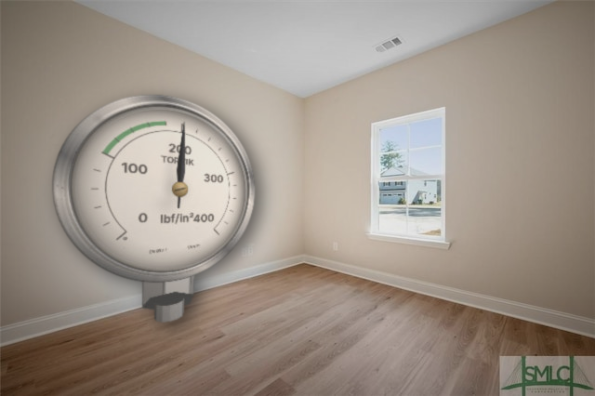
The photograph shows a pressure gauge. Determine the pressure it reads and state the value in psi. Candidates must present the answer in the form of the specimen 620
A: 200
